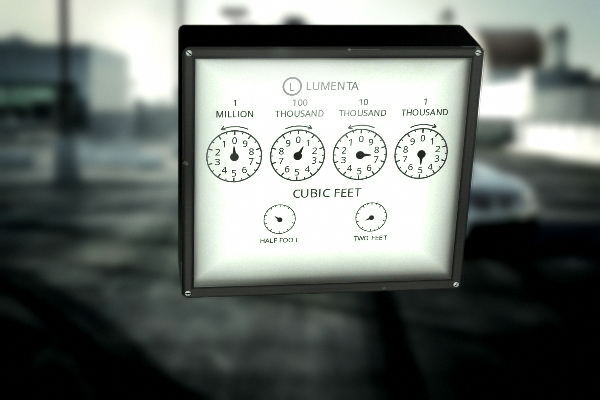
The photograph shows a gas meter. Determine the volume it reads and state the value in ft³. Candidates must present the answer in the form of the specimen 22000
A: 7500
